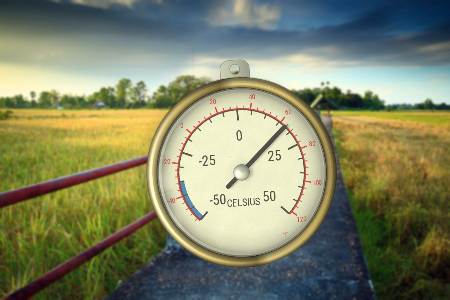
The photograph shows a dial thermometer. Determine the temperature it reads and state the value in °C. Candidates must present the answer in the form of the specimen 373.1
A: 17.5
